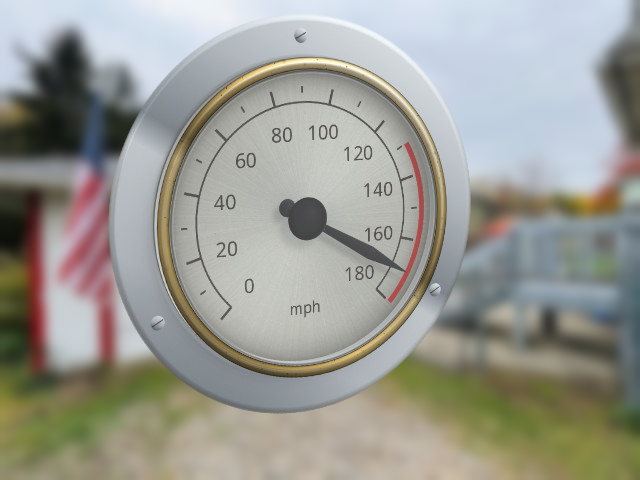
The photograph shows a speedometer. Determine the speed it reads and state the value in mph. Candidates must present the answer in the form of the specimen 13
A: 170
